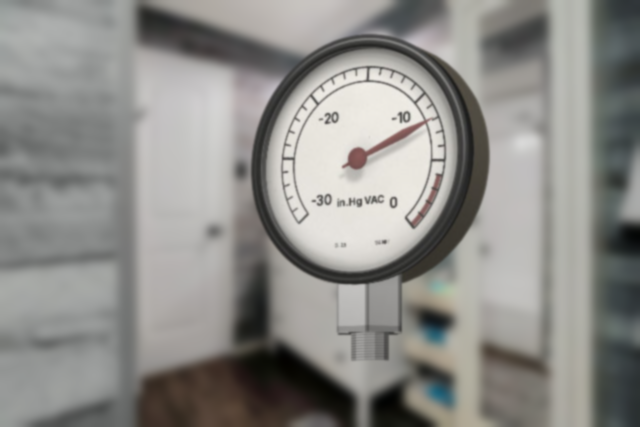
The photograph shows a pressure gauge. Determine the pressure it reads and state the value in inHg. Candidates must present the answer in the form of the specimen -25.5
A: -8
